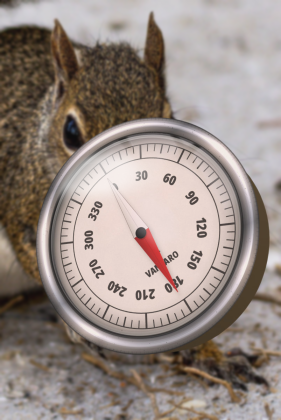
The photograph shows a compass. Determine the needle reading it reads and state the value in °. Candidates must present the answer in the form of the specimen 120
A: 180
